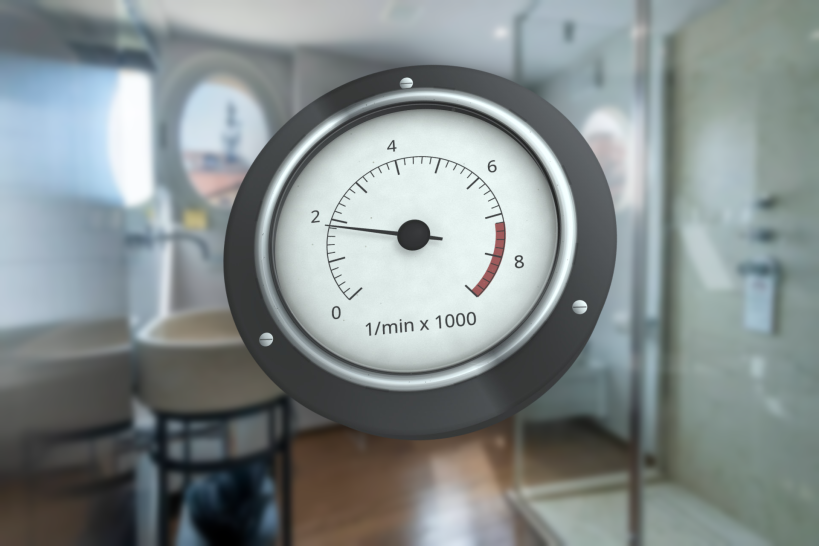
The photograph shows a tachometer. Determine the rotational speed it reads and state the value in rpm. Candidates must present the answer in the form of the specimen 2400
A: 1800
